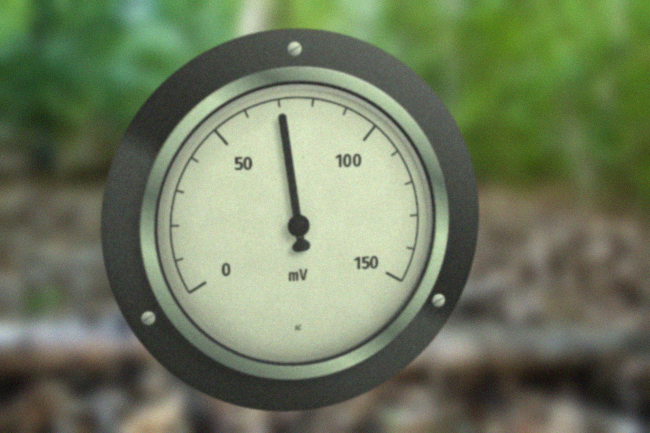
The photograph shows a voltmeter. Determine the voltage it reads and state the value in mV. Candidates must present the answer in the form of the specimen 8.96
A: 70
